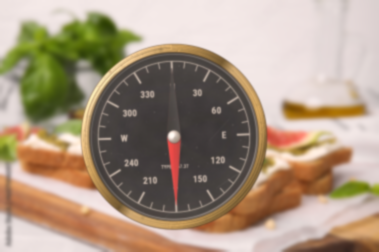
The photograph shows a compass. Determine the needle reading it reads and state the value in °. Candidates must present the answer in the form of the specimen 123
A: 180
